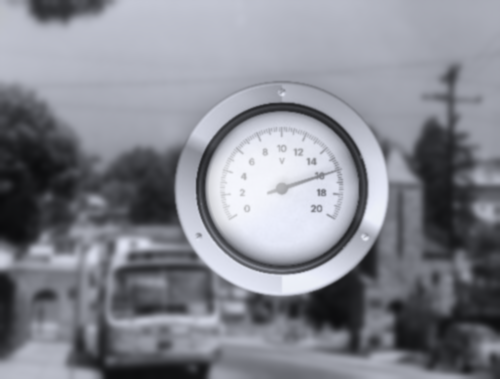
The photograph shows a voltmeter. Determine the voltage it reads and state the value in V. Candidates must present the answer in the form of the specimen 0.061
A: 16
